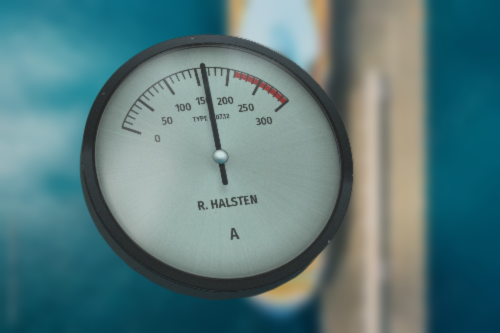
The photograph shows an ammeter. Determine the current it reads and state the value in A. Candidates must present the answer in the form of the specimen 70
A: 160
